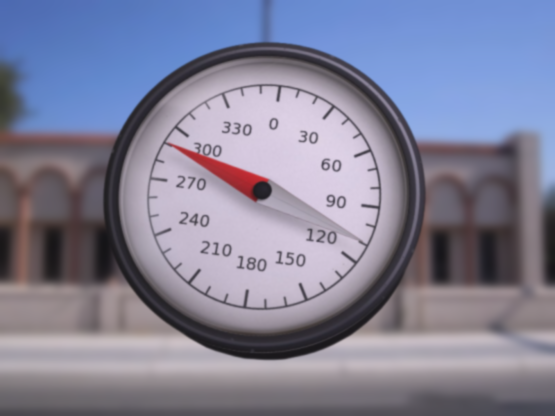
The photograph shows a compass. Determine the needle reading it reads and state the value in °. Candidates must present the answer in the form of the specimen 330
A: 290
